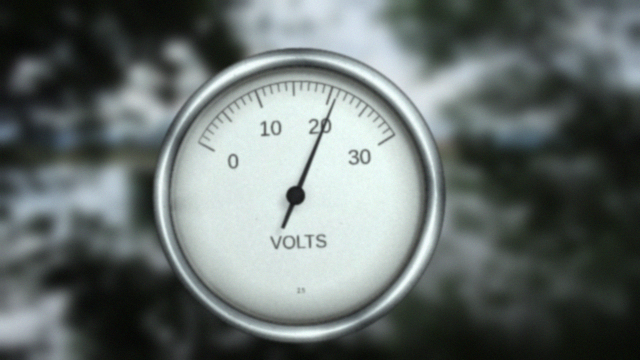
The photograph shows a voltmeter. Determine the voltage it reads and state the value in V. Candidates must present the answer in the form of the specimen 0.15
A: 21
